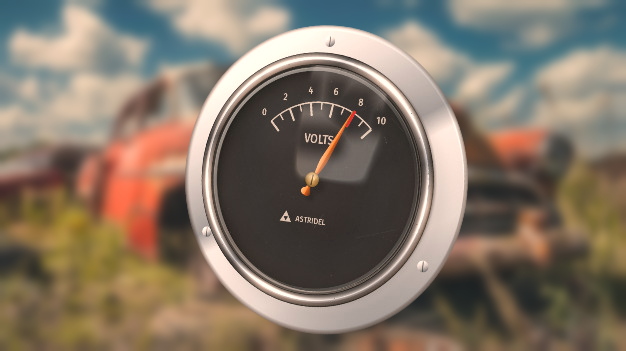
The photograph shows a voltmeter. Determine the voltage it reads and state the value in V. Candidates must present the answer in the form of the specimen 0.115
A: 8
